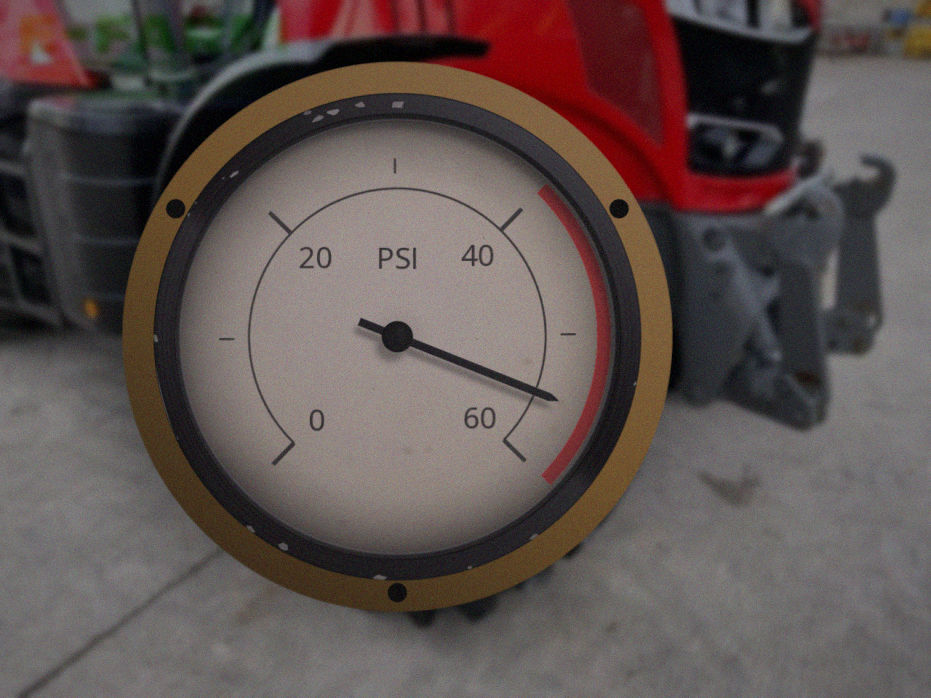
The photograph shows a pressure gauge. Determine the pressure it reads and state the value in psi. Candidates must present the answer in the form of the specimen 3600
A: 55
